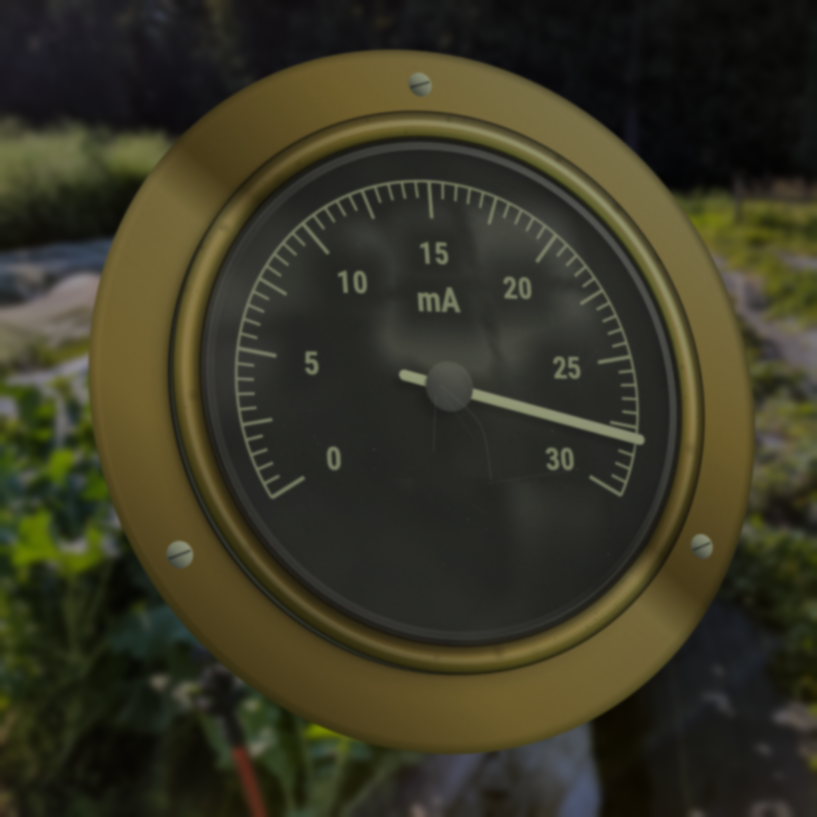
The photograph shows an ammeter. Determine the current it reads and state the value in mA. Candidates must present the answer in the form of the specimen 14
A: 28
